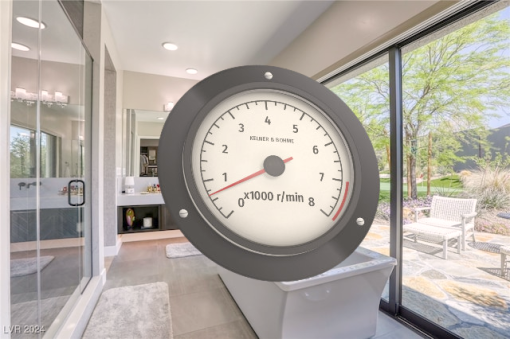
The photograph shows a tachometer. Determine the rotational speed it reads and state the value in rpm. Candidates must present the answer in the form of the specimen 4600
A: 625
